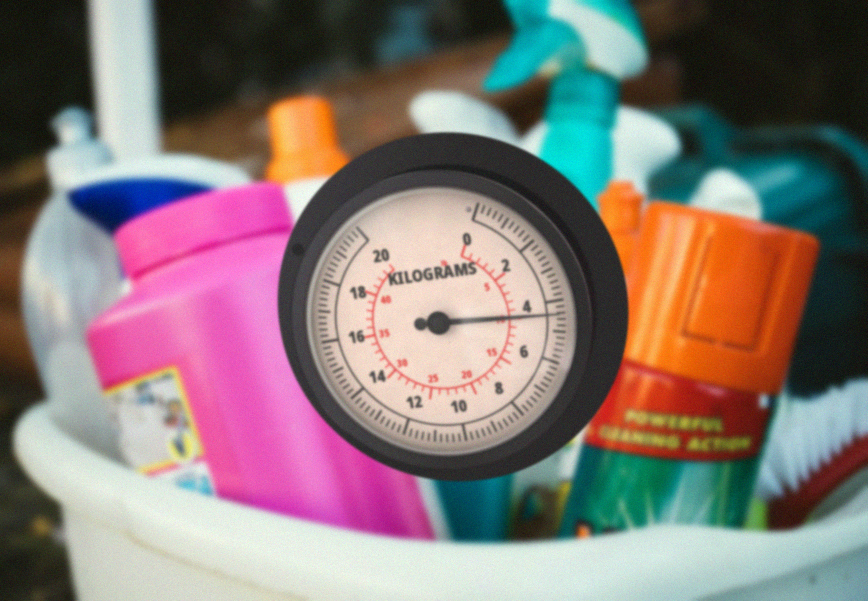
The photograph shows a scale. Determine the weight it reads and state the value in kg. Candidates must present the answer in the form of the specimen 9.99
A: 4.4
